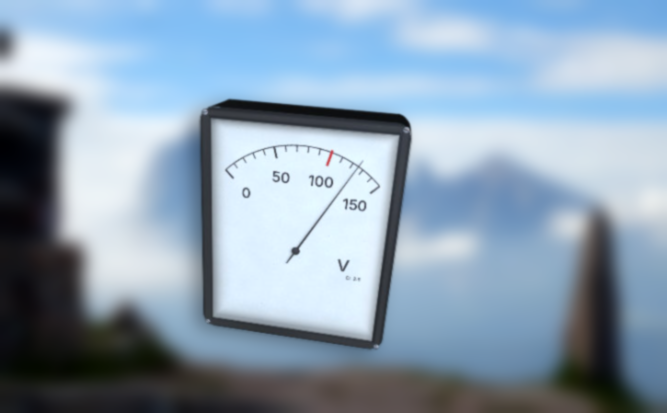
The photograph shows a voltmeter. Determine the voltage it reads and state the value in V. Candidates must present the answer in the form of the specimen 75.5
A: 125
